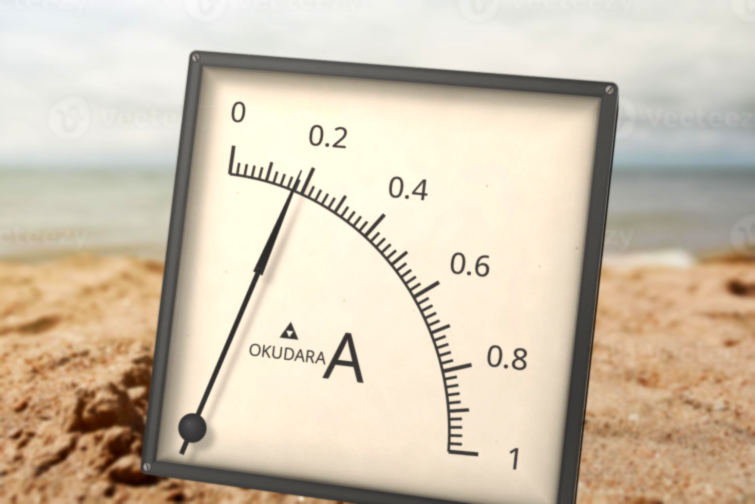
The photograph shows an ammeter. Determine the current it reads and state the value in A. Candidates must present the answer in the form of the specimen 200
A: 0.18
